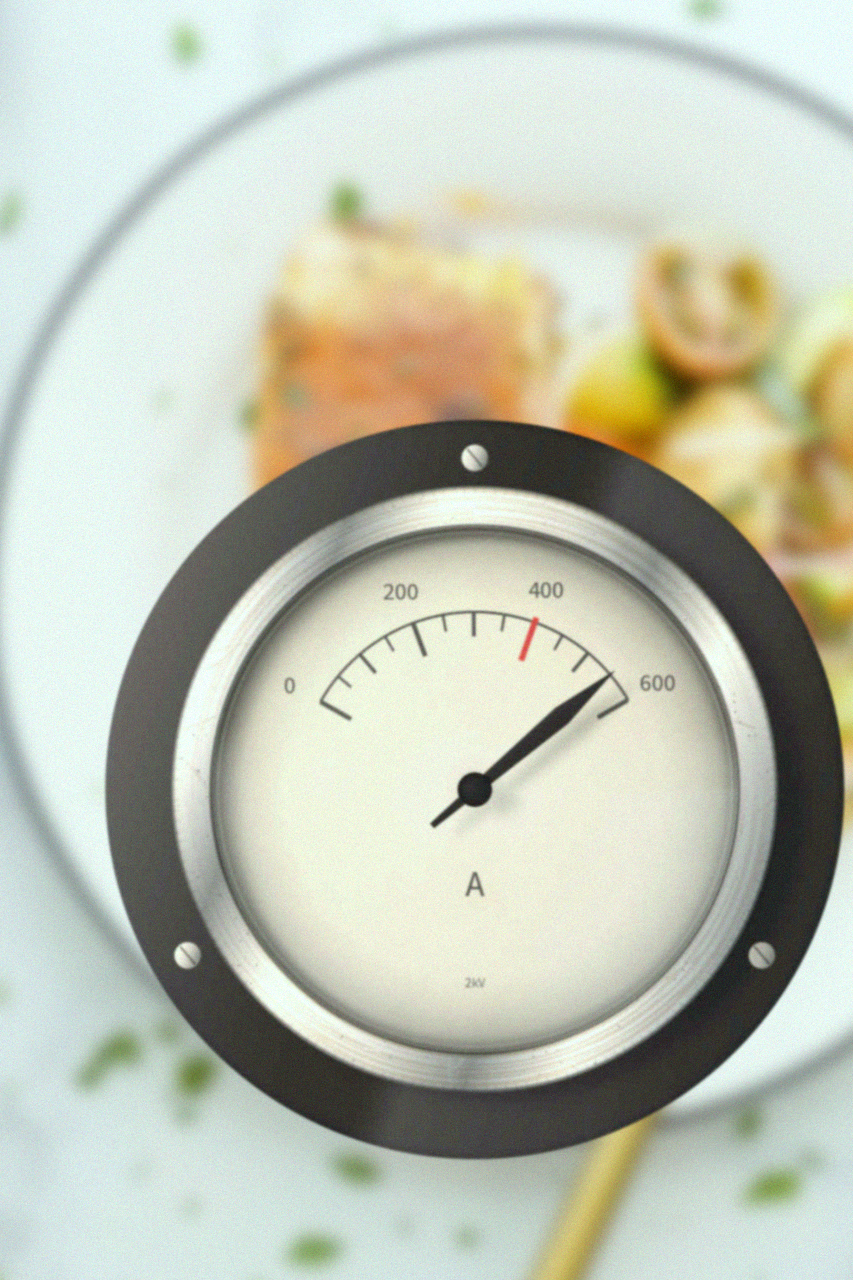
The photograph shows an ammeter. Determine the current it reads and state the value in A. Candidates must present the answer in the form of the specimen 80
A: 550
